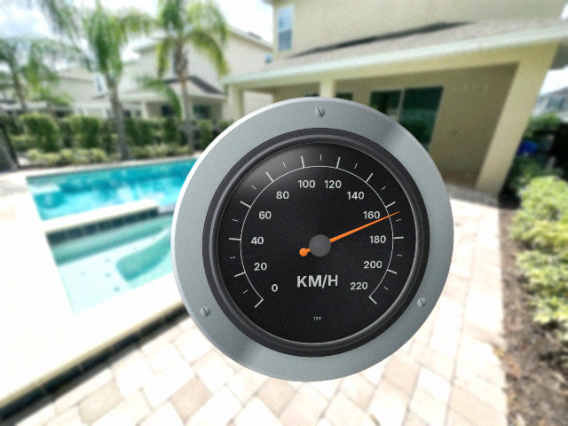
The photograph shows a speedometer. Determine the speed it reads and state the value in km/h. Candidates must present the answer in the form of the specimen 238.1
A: 165
